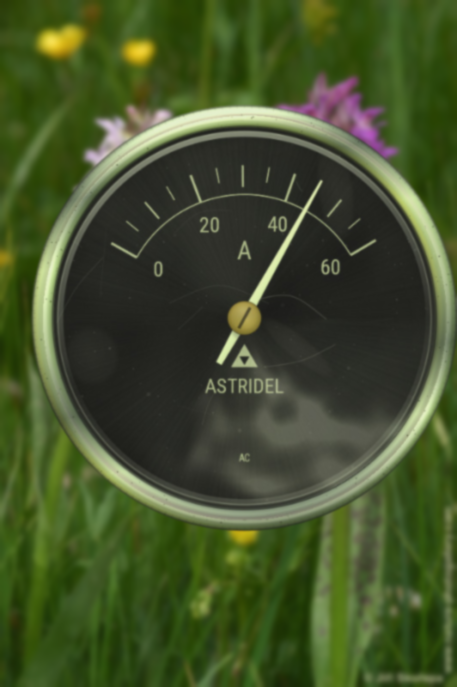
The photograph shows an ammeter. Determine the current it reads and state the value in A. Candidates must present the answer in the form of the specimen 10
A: 45
